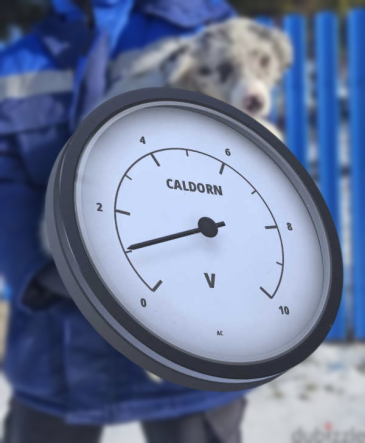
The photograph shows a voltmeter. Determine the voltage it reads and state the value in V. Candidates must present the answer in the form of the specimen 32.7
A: 1
